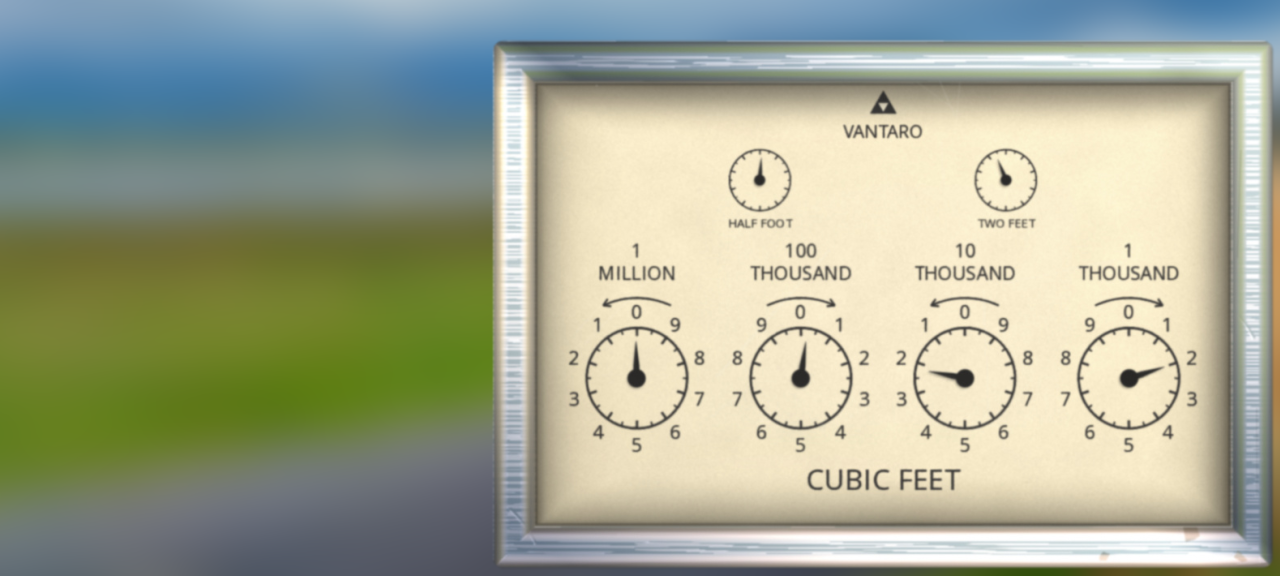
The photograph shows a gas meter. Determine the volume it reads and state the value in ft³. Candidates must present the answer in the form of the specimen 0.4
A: 2200
